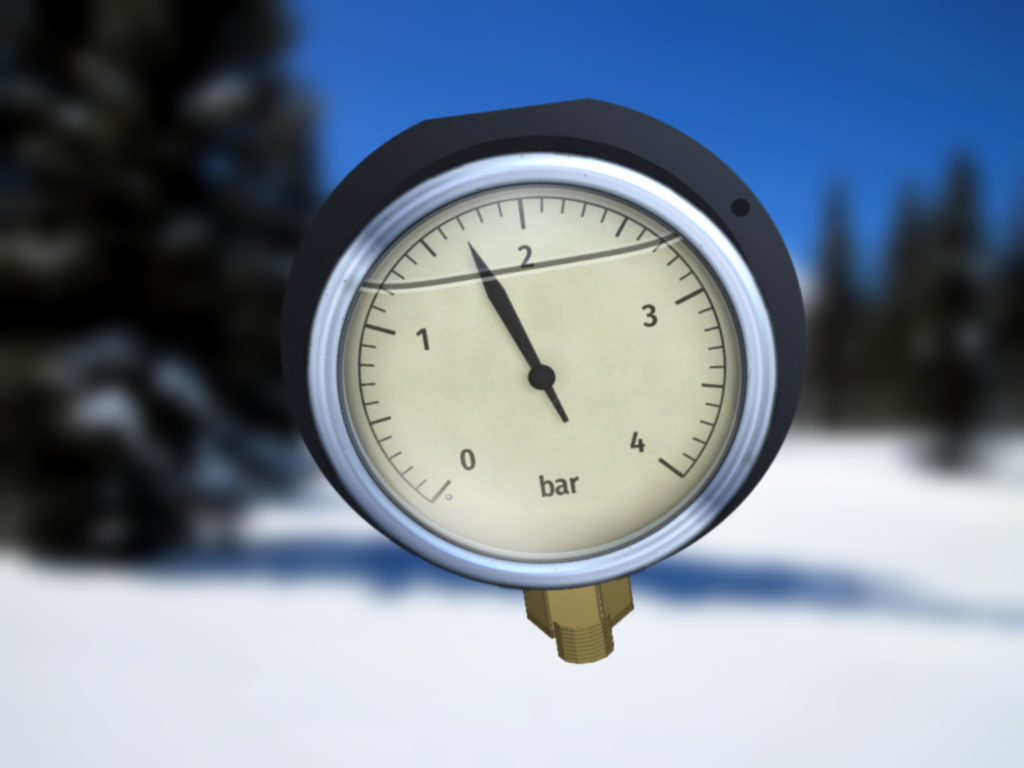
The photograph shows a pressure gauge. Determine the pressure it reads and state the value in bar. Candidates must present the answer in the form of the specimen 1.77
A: 1.7
